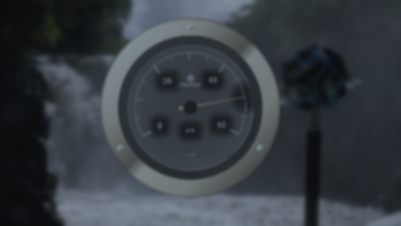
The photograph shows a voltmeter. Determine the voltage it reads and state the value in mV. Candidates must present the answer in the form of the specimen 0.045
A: 50
